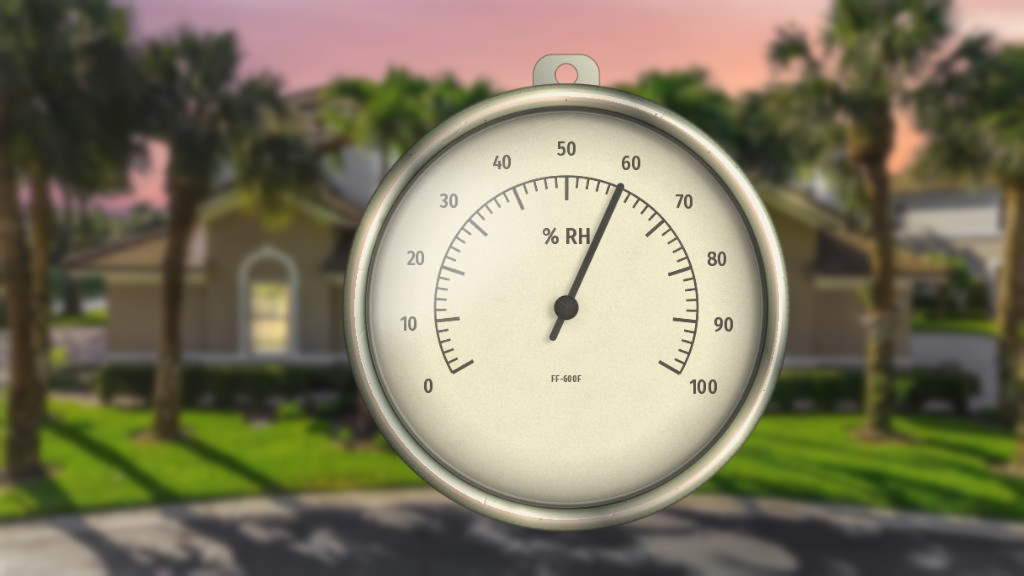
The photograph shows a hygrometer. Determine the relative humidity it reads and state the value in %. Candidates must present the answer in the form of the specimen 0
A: 60
